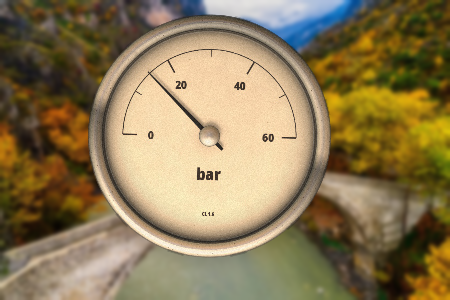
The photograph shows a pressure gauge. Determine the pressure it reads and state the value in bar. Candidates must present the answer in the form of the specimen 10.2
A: 15
